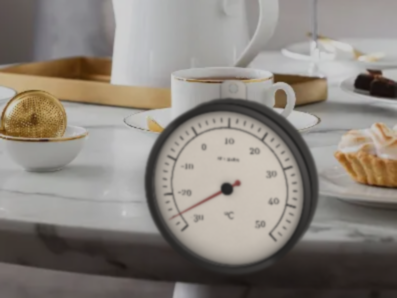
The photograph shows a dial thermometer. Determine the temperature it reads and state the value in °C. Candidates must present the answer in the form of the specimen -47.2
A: -26
